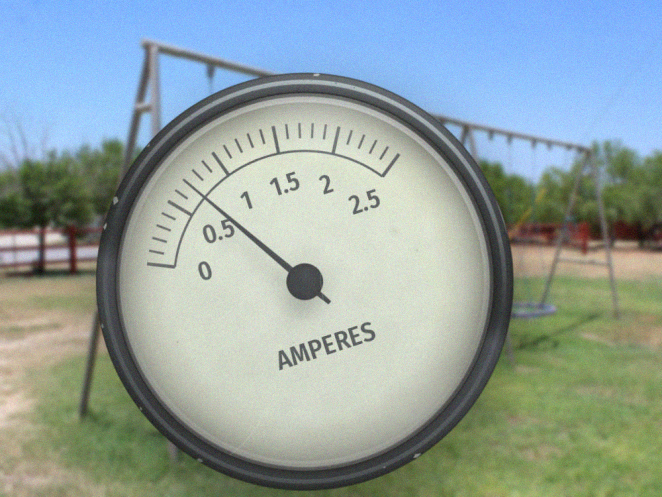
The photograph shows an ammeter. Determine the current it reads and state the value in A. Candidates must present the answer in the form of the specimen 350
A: 0.7
